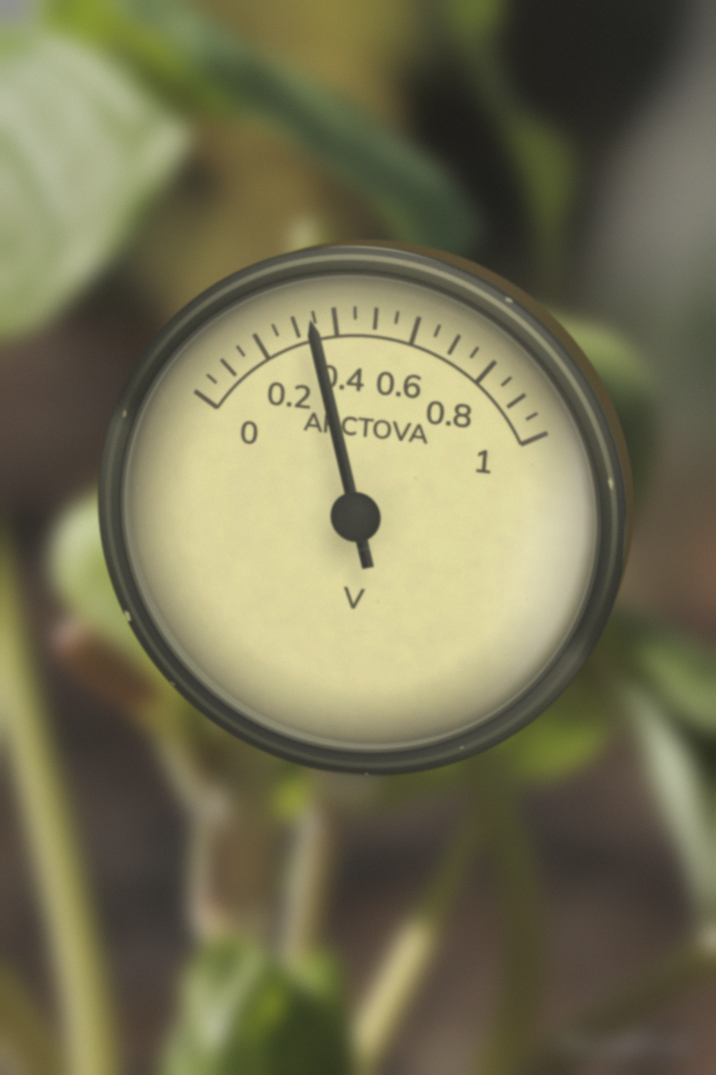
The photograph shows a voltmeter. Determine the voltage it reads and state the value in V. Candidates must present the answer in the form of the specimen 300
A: 0.35
